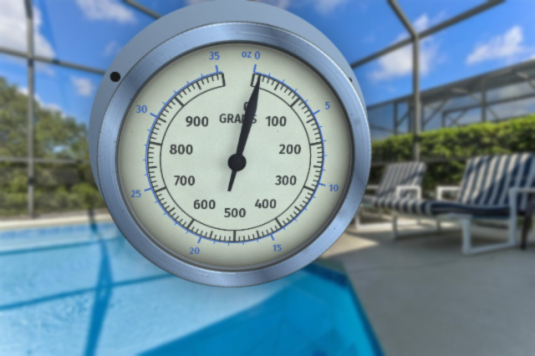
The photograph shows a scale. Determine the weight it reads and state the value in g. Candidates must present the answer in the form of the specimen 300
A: 10
